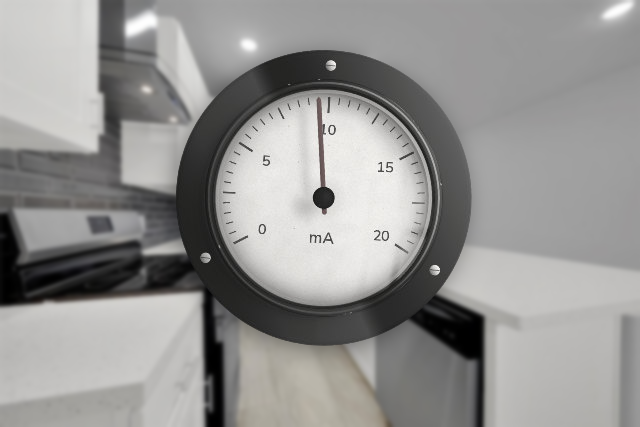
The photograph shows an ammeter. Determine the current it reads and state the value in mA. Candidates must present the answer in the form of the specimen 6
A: 9.5
